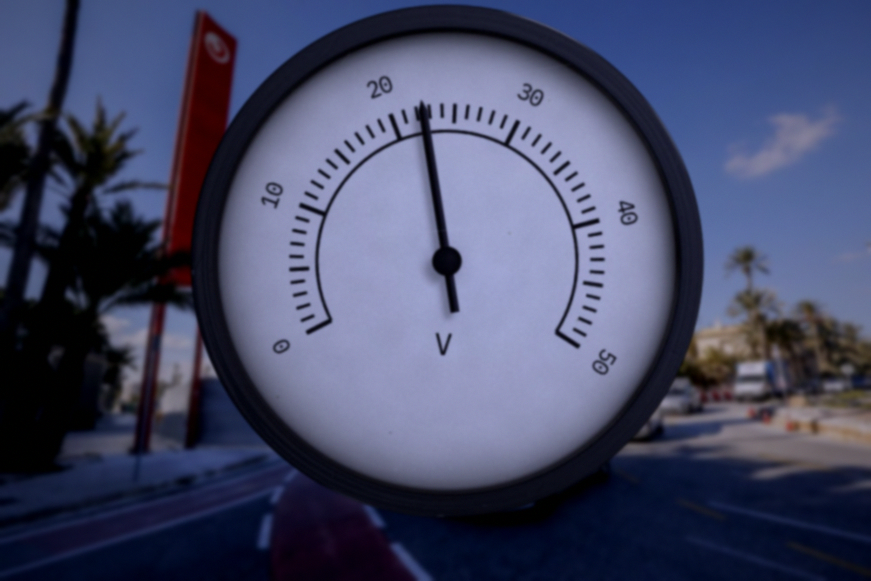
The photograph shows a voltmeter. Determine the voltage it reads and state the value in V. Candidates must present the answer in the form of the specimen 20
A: 22.5
